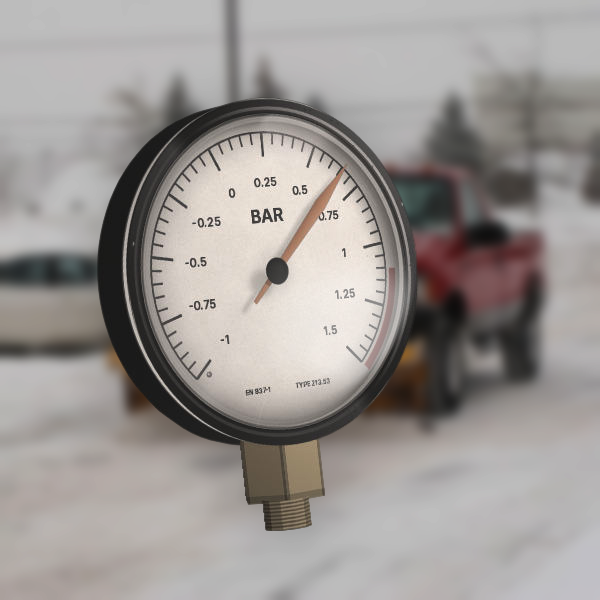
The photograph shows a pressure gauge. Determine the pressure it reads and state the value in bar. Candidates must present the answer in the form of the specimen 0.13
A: 0.65
